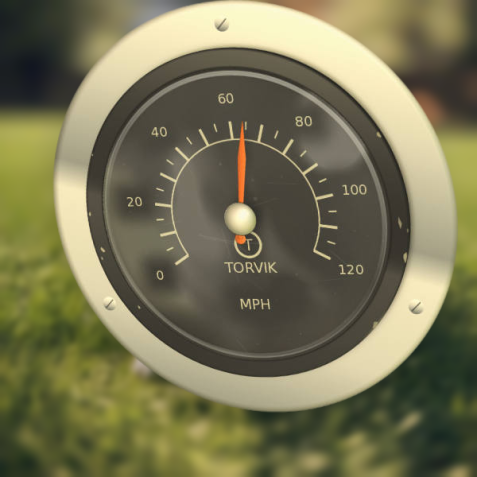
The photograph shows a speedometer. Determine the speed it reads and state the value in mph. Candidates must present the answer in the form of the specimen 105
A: 65
